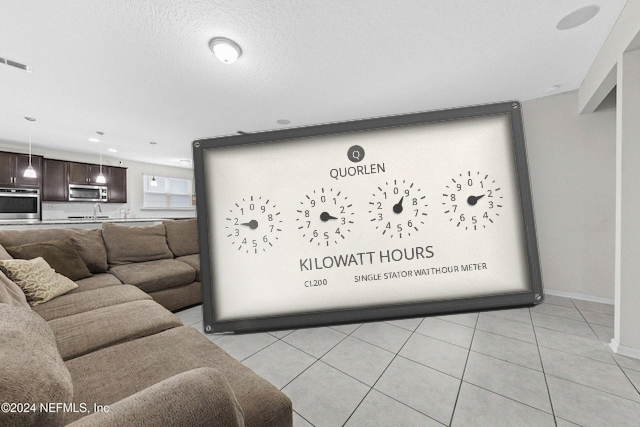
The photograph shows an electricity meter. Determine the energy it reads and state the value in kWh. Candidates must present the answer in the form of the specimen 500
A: 2292
